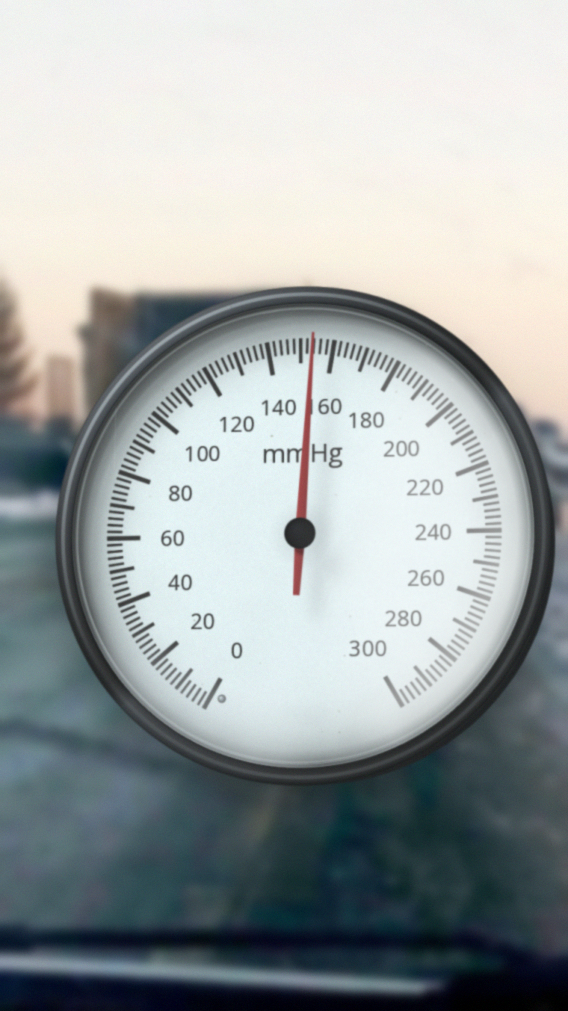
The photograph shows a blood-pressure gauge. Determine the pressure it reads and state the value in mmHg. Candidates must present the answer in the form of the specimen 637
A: 154
